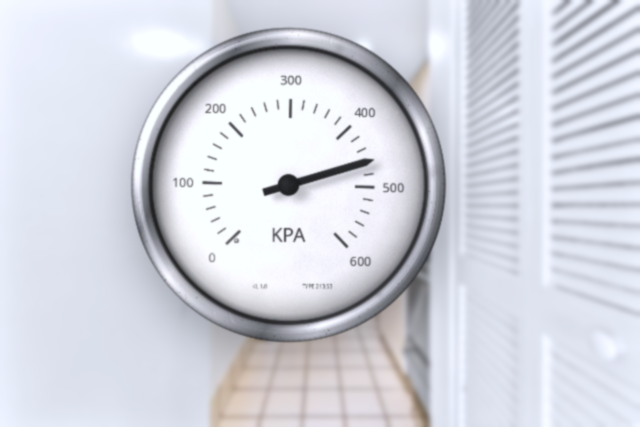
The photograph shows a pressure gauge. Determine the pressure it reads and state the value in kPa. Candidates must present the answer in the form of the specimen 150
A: 460
